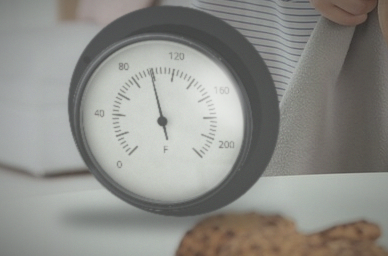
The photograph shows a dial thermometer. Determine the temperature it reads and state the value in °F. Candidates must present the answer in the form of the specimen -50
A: 100
